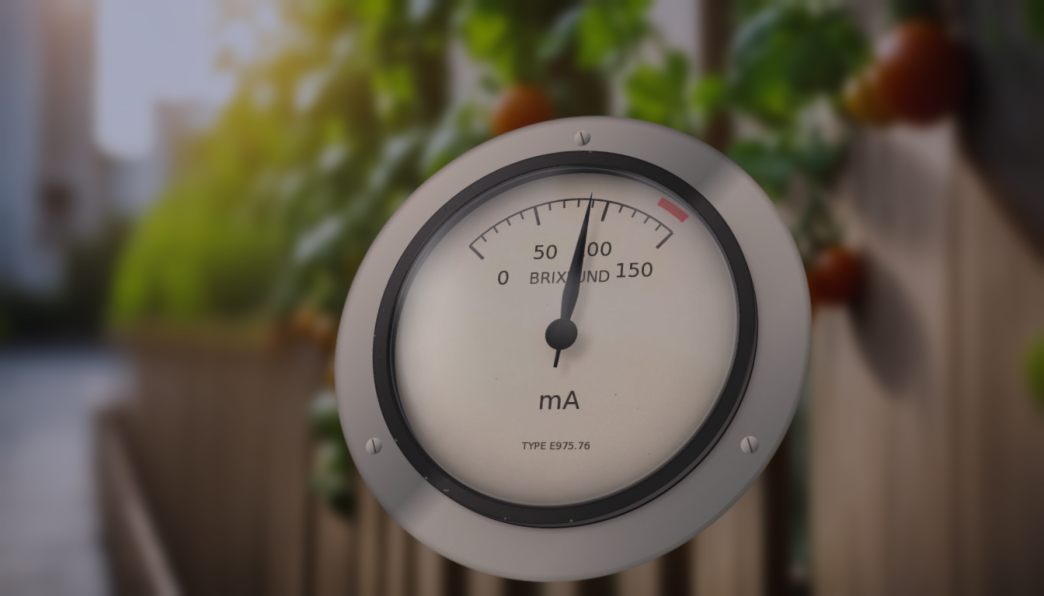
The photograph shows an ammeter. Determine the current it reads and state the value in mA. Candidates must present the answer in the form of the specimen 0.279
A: 90
